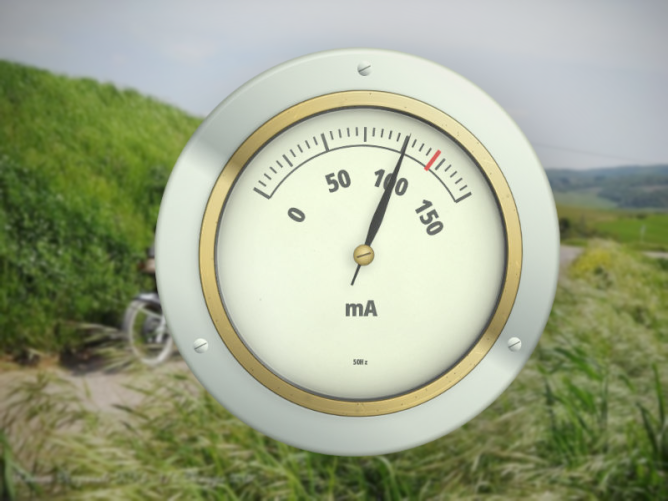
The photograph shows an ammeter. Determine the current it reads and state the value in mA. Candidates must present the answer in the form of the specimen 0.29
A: 100
